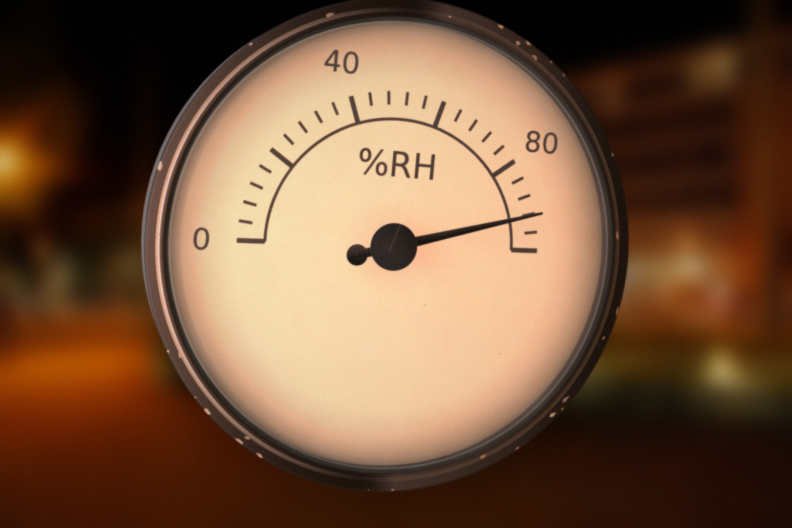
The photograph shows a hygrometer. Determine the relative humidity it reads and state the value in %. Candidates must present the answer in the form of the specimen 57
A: 92
